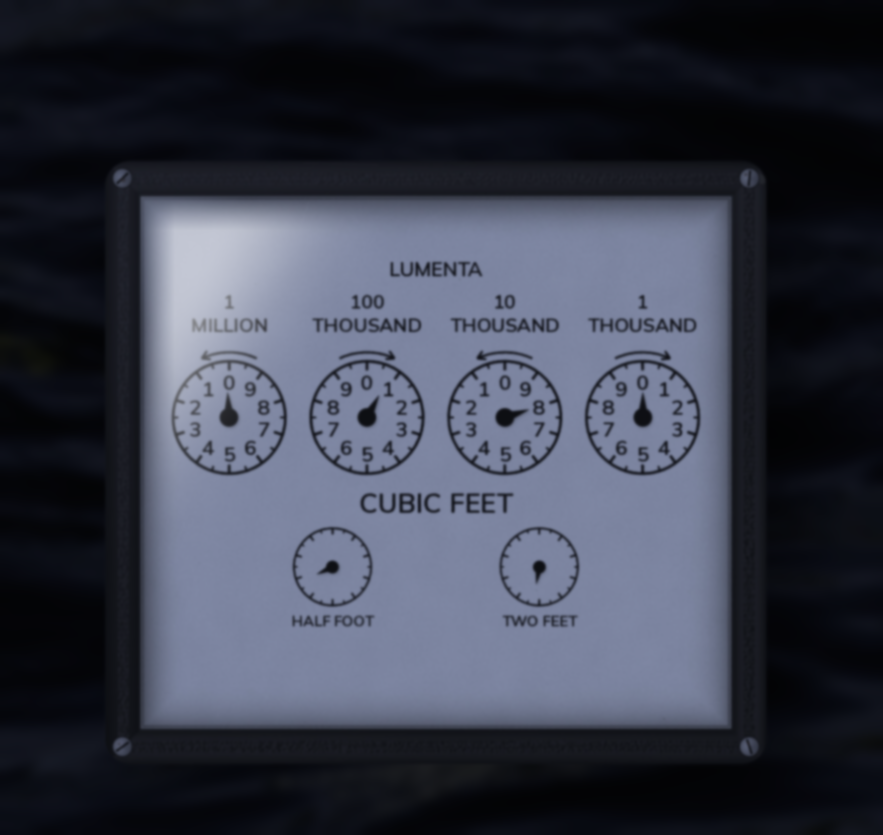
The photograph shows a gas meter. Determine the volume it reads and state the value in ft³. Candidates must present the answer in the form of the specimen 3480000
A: 8000
